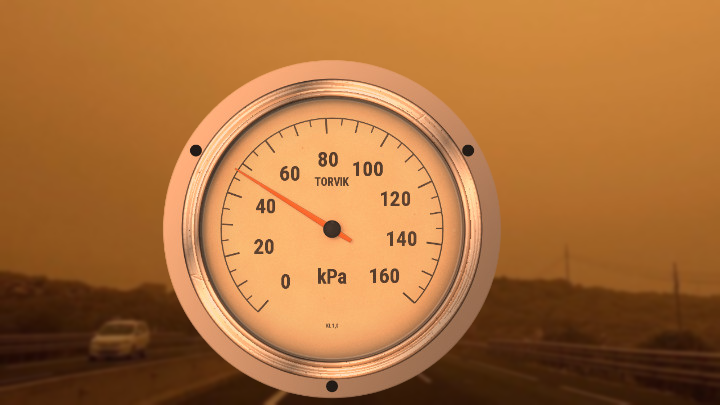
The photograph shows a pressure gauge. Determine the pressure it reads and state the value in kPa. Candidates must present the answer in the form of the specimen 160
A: 47.5
